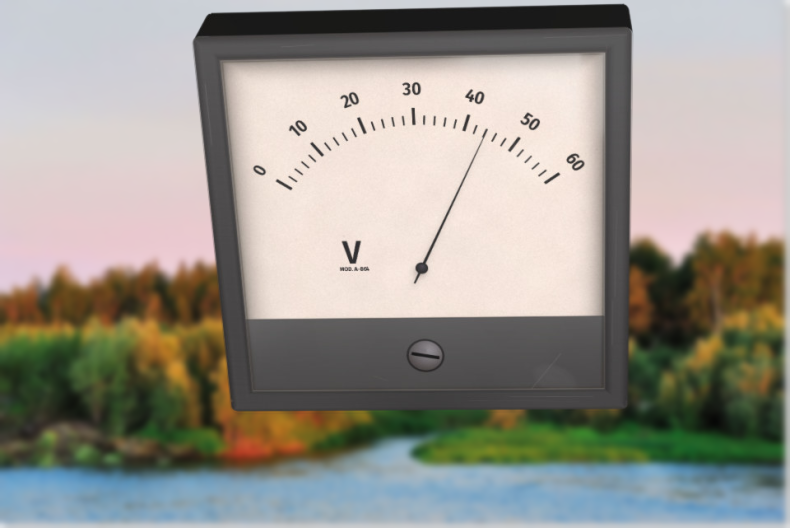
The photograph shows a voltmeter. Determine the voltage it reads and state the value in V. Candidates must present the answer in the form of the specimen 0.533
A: 44
